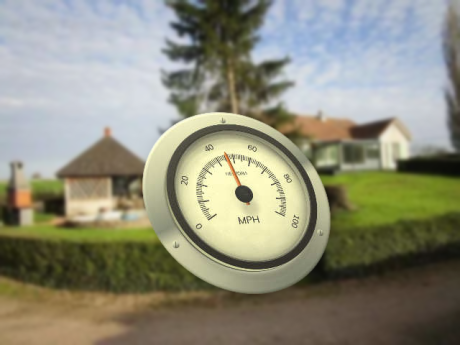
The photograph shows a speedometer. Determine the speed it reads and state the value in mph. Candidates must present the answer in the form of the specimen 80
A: 45
